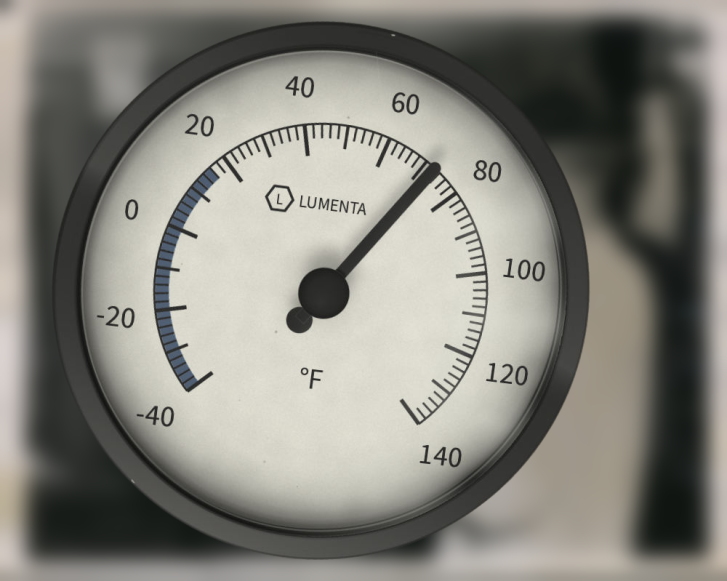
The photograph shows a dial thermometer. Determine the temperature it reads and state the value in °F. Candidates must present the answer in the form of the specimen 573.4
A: 72
